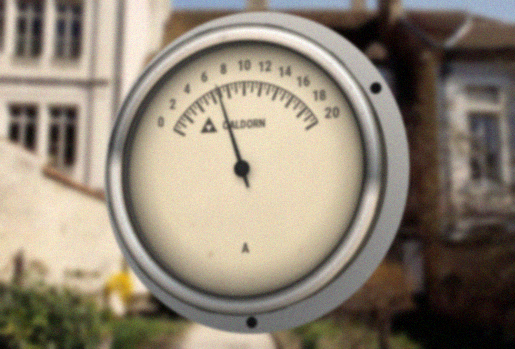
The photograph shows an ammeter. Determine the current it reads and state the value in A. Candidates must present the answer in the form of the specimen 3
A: 7
